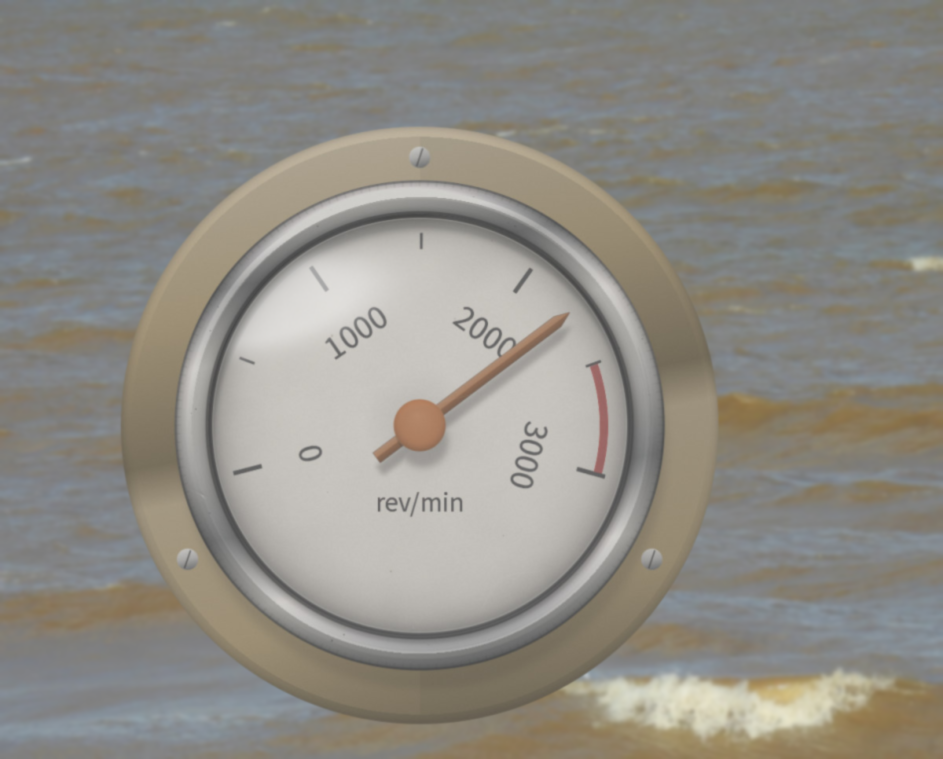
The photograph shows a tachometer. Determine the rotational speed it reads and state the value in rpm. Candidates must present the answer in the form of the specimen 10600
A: 2250
